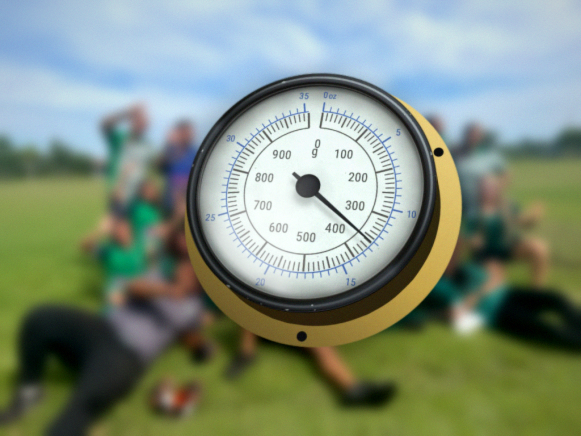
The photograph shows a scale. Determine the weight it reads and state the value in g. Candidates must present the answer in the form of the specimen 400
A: 360
